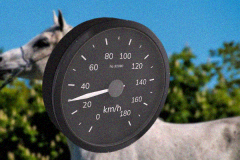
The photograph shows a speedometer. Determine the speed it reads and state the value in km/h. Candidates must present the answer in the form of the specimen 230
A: 30
